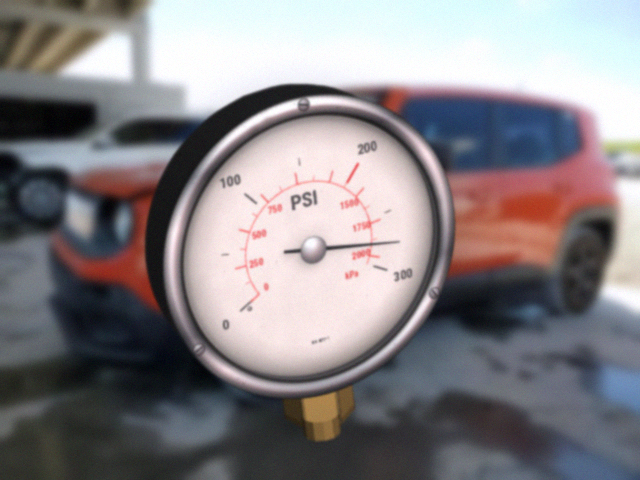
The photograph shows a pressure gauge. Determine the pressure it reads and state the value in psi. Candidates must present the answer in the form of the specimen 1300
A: 275
